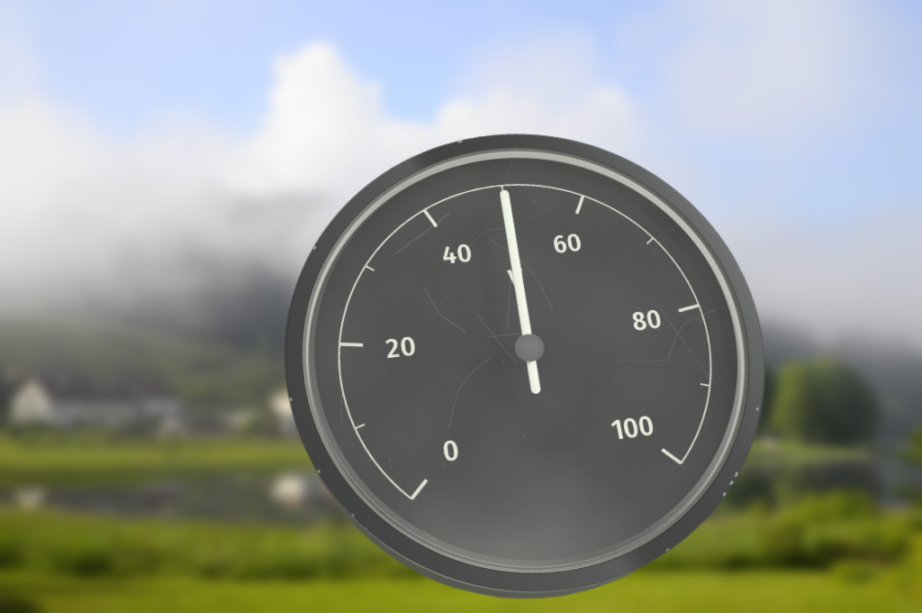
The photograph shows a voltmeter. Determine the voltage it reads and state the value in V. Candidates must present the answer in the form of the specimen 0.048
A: 50
